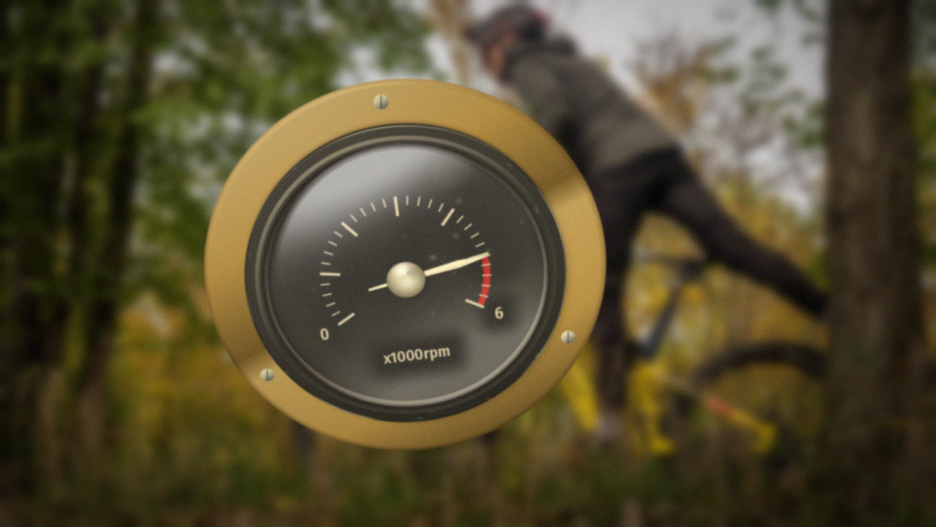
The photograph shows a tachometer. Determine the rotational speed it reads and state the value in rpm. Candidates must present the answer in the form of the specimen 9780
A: 5000
